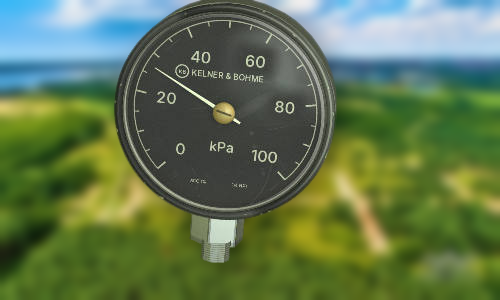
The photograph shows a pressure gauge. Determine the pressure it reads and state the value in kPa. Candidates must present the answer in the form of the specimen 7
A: 27.5
